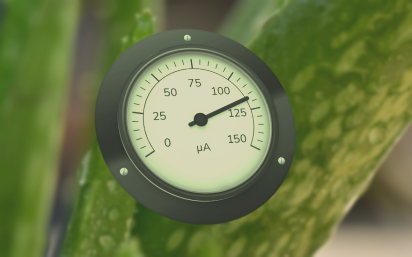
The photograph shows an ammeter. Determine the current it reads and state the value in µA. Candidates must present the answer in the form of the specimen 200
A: 117.5
